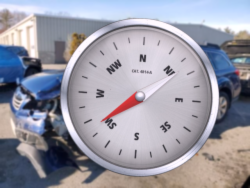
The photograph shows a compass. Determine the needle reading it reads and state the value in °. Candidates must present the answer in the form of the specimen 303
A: 232.5
